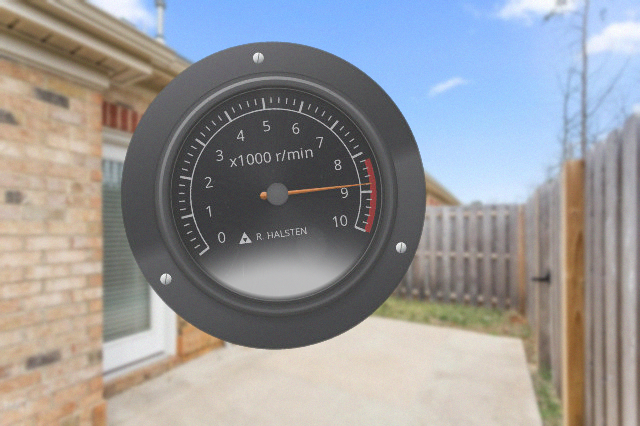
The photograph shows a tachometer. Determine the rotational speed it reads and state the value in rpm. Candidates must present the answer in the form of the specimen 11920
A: 8800
